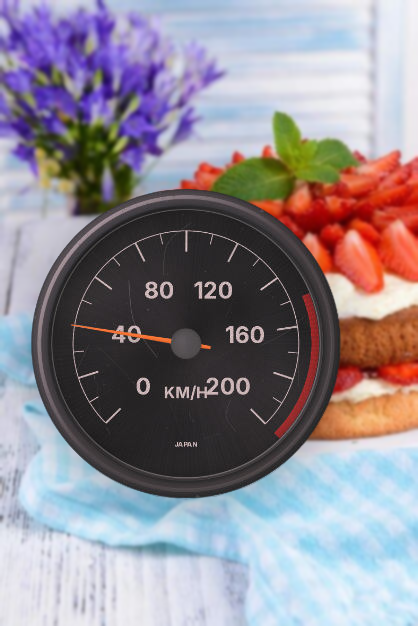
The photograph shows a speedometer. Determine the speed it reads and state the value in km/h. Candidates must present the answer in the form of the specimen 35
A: 40
